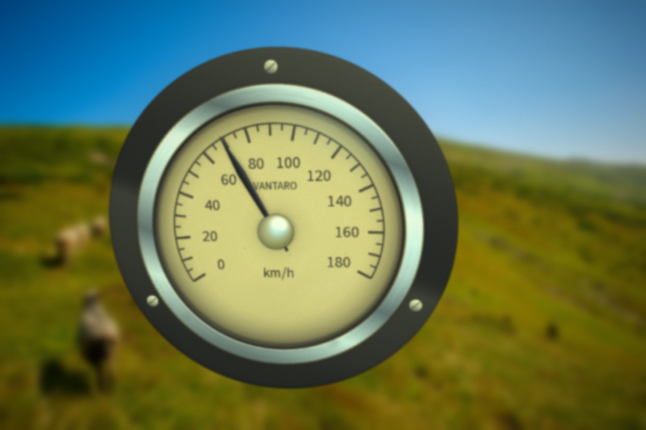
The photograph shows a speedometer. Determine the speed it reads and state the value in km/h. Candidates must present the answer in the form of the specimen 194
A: 70
